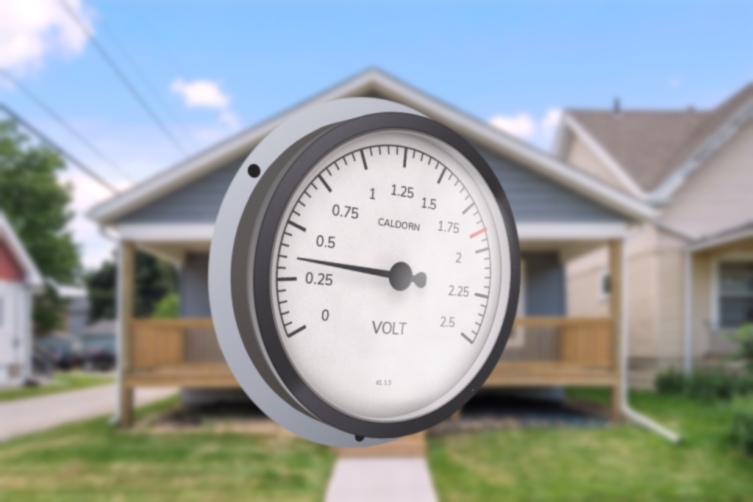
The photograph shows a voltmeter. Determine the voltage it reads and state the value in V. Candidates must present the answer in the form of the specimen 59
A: 0.35
